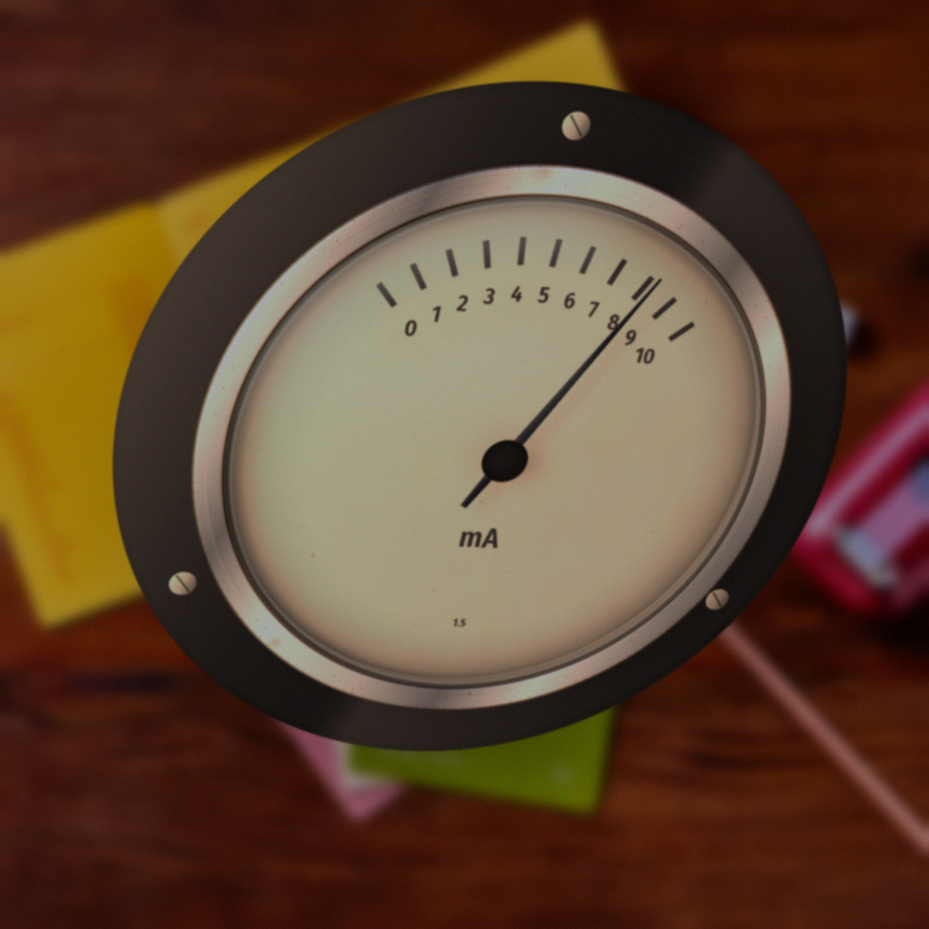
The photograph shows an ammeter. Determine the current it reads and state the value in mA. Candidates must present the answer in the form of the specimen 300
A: 8
